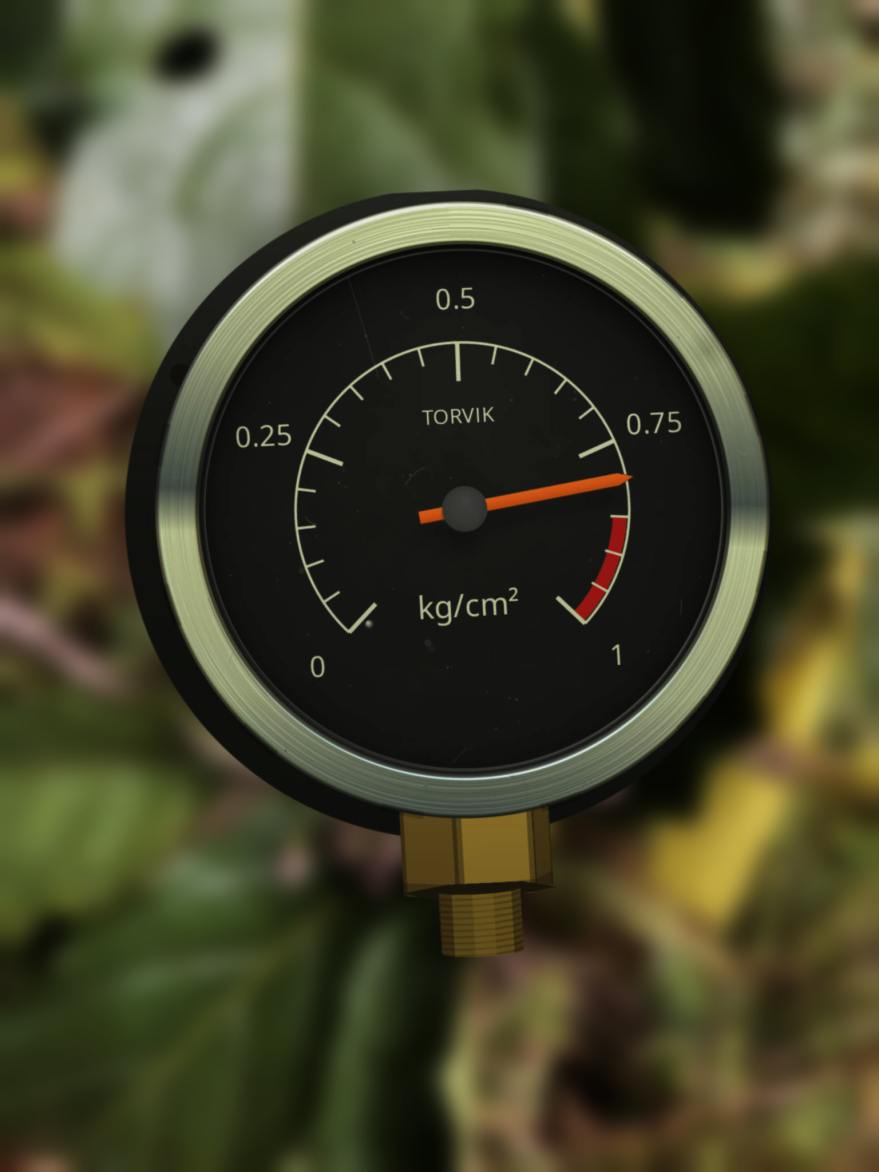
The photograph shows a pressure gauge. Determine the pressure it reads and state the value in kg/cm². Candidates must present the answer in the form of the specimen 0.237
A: 0.8
